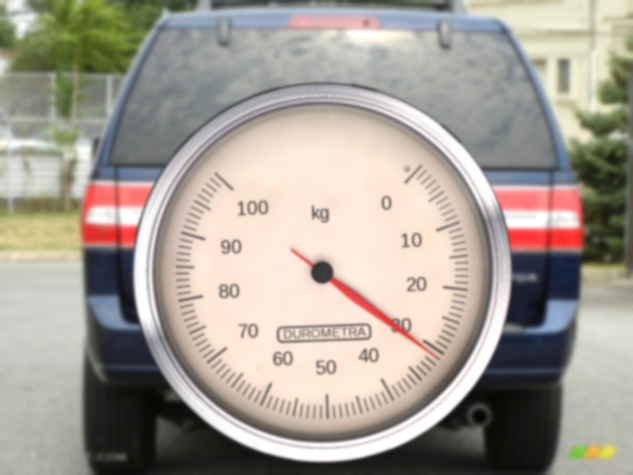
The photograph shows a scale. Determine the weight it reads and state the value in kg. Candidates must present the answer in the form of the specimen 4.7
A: 31
